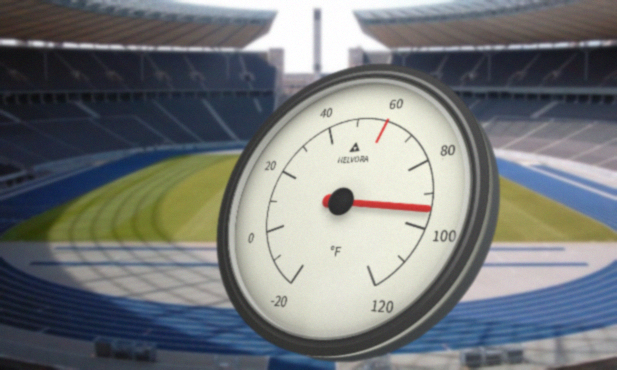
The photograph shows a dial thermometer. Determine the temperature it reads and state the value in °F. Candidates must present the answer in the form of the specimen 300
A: 95
